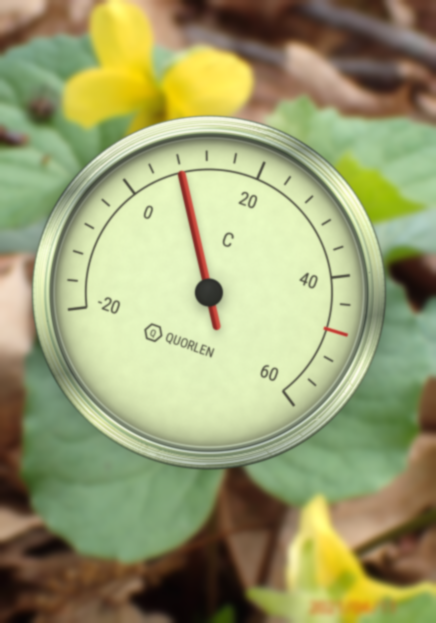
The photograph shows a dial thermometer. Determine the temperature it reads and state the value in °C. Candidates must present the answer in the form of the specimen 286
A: 8
